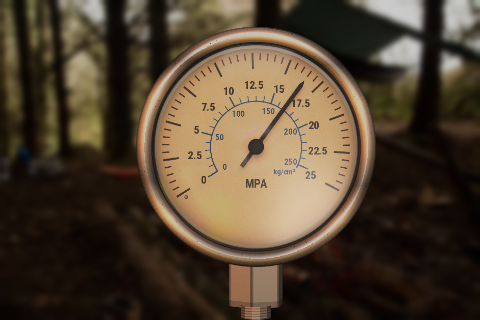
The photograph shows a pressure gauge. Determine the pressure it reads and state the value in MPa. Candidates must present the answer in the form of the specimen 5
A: 16.5
